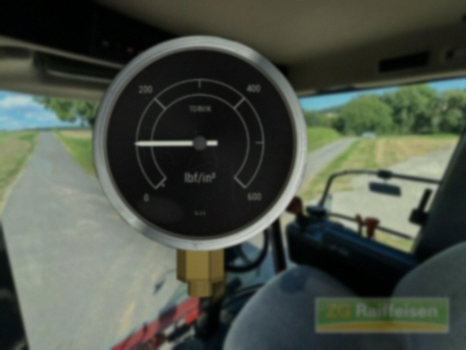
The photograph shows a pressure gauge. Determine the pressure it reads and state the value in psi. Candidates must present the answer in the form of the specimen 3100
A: 100
